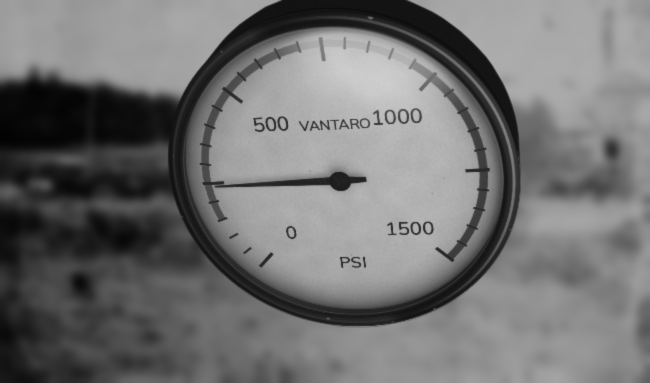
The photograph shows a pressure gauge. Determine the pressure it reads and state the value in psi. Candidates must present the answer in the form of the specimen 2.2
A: 250
